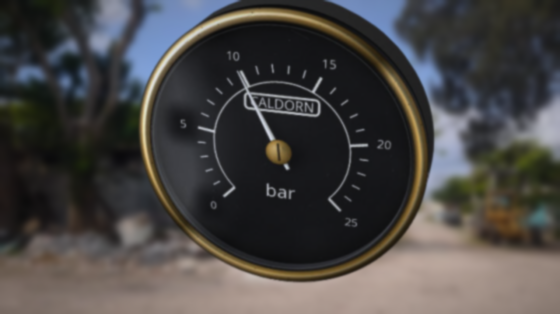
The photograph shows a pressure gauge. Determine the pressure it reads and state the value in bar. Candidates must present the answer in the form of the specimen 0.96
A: 10
